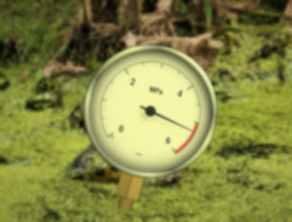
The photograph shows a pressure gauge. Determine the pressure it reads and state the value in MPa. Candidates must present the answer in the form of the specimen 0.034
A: 5.25
